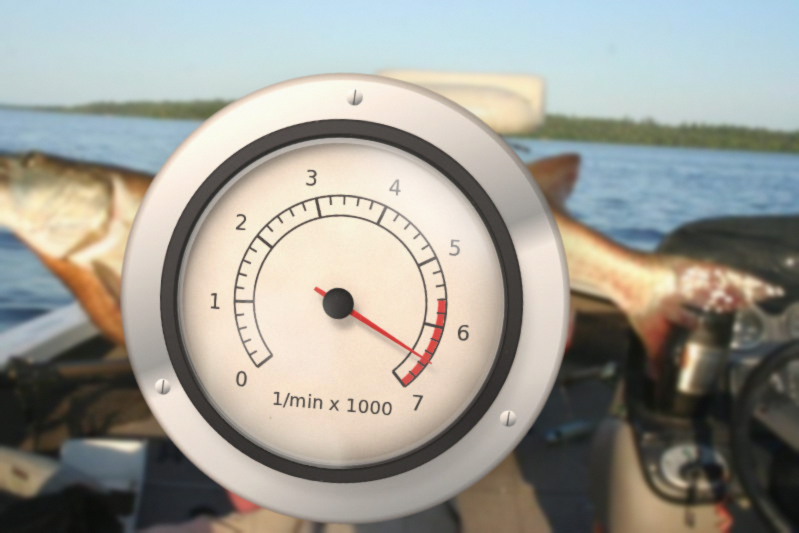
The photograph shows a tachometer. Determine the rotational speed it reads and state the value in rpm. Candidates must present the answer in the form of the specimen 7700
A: 6500
